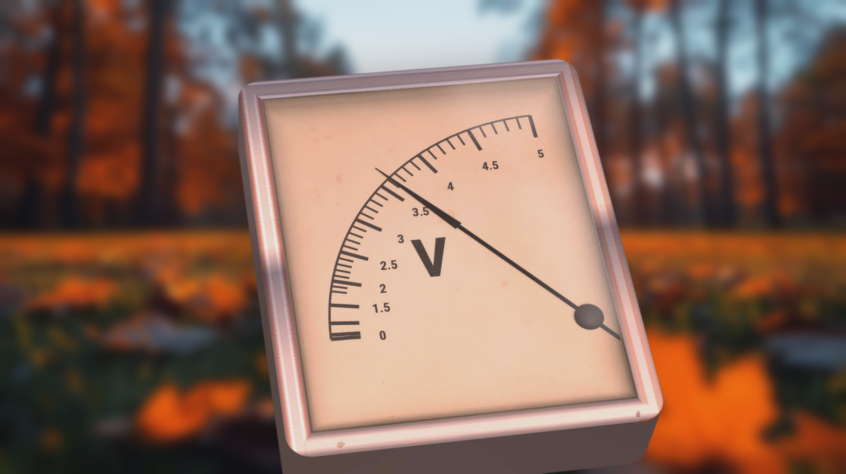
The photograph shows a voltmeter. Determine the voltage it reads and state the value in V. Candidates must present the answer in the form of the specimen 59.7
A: 3.6
